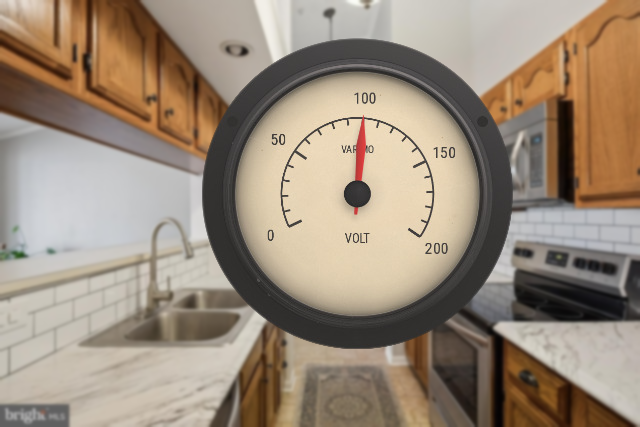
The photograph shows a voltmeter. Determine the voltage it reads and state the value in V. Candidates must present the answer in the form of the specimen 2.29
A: 100
